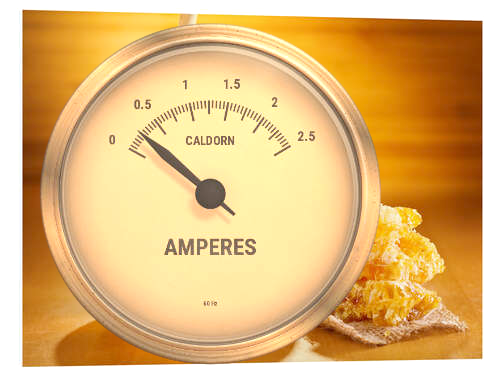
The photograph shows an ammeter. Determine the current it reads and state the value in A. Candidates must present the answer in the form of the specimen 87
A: 0.25
